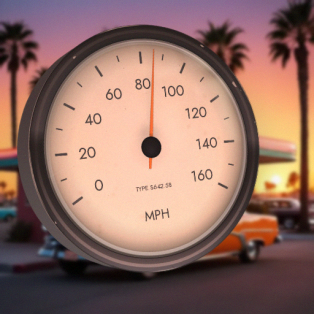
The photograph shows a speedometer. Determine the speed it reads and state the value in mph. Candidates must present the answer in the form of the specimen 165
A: 85
